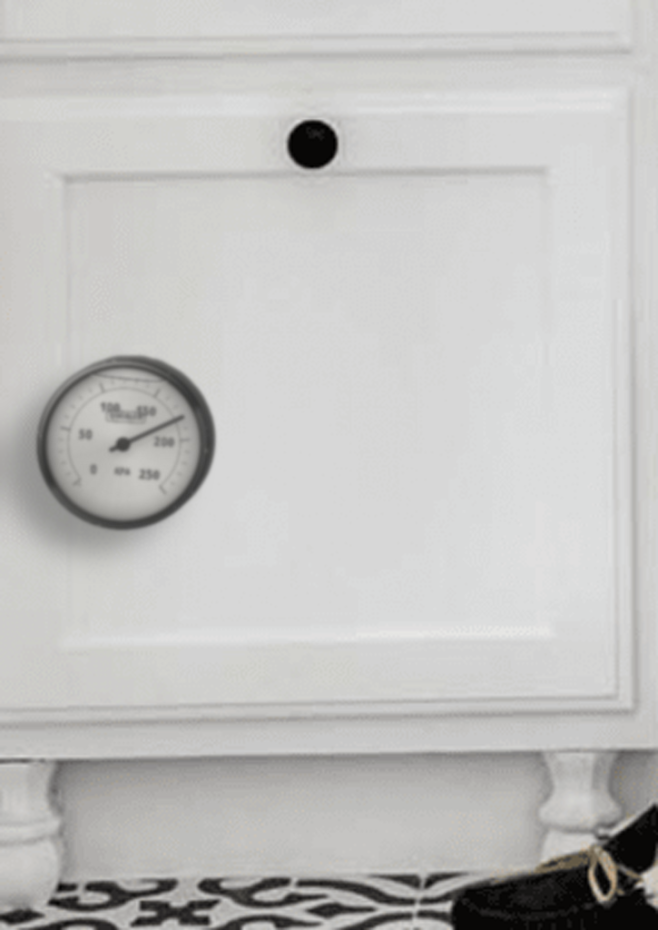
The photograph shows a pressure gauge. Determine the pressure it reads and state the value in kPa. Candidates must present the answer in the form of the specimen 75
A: 180
